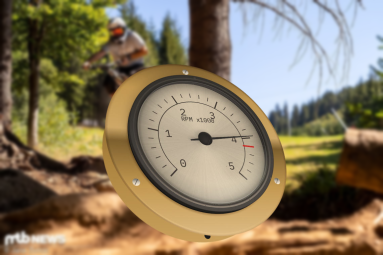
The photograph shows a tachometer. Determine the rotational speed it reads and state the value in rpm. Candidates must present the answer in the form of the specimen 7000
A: 4000
